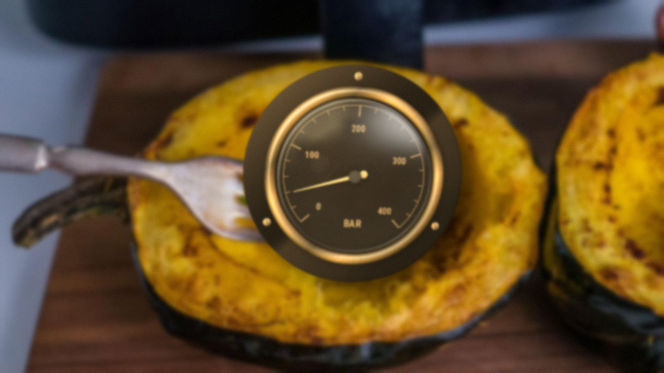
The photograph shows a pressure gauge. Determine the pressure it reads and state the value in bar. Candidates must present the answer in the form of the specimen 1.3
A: 40
